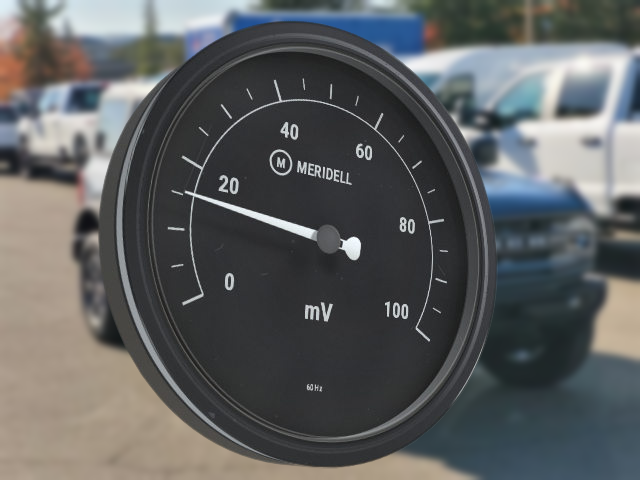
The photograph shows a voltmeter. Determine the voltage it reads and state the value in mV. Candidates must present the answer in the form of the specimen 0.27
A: 15
